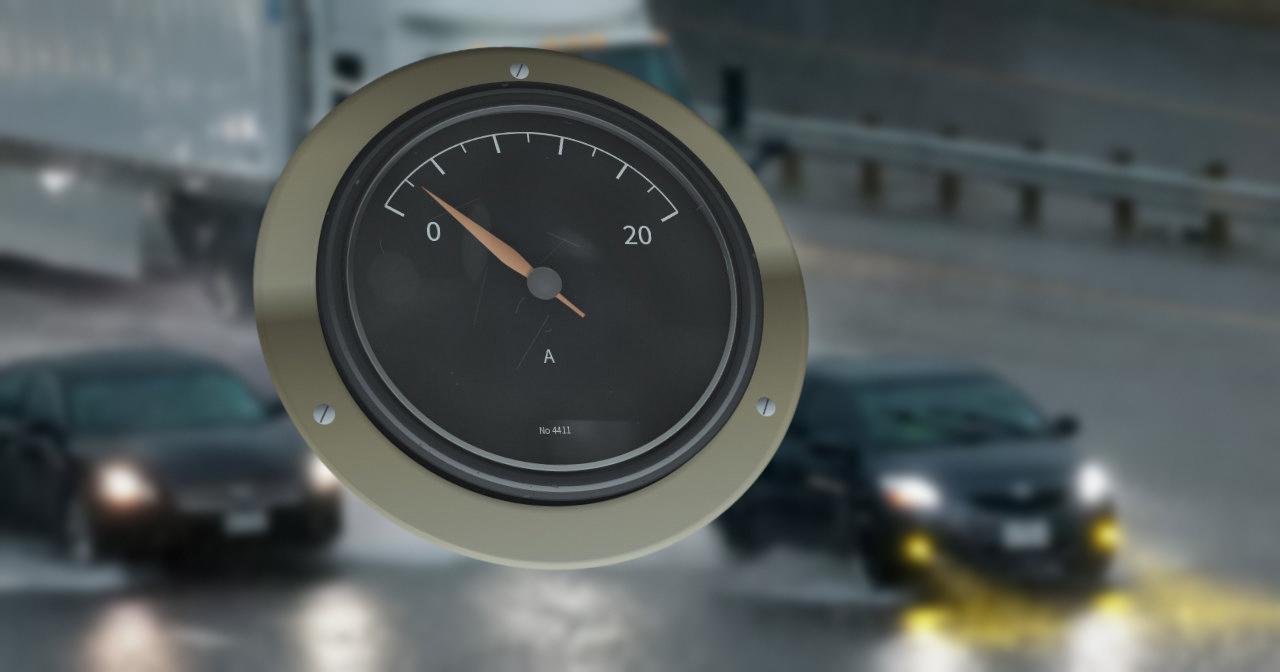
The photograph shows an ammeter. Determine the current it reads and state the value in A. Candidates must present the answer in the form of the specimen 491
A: 2
